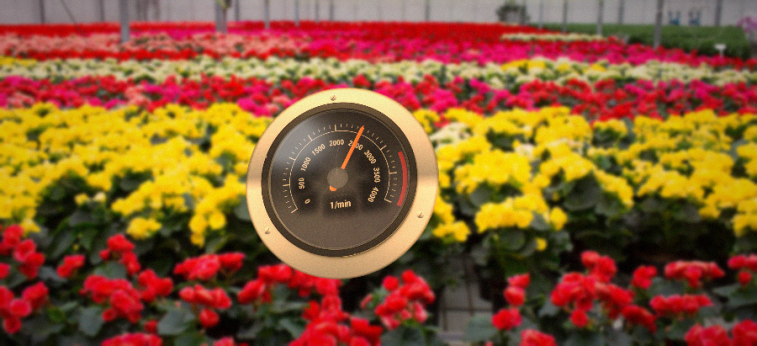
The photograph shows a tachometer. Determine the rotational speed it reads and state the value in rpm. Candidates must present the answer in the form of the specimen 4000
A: 2500
